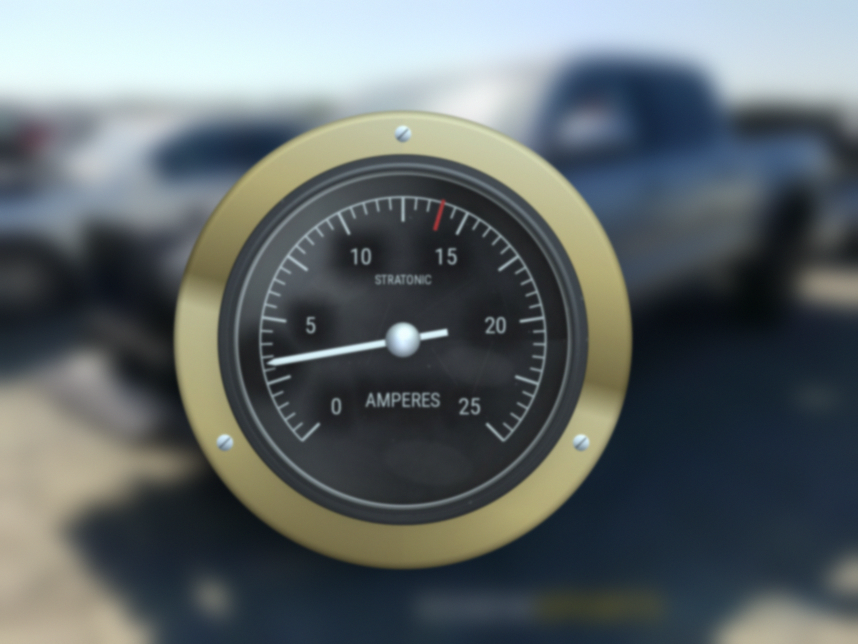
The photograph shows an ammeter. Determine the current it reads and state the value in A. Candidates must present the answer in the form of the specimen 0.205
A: 3.25
